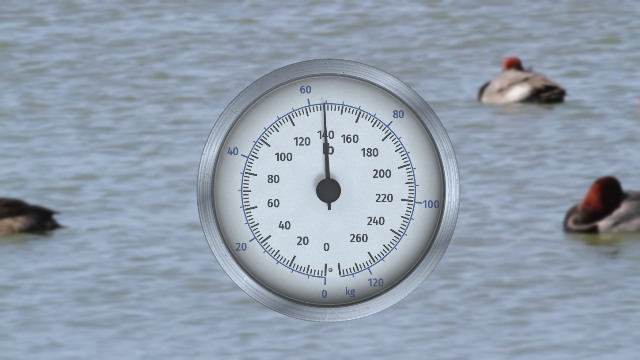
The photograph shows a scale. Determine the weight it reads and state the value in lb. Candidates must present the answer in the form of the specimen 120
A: 140
